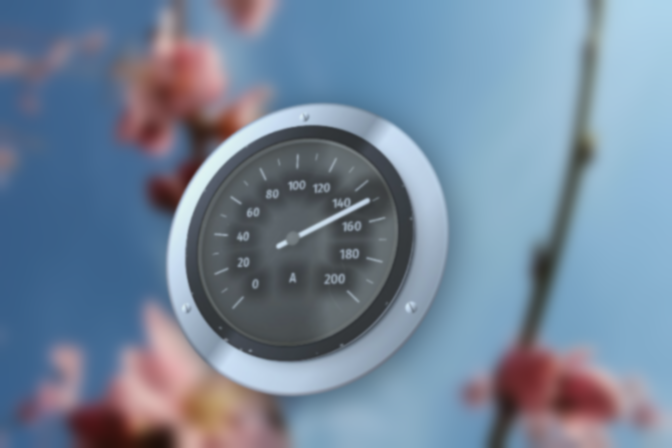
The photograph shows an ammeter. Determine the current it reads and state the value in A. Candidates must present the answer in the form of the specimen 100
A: 150
